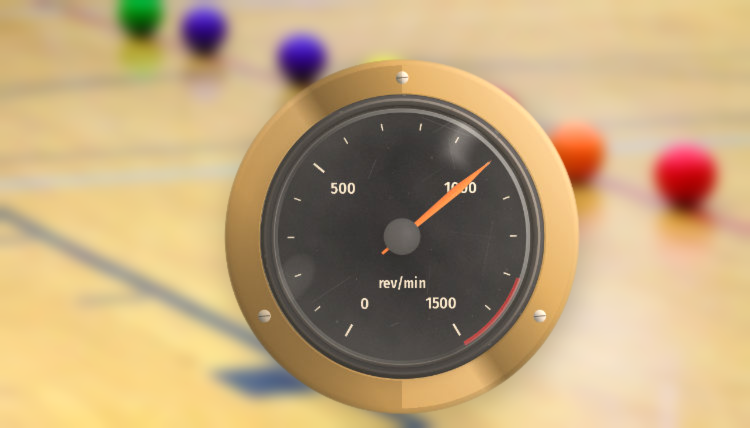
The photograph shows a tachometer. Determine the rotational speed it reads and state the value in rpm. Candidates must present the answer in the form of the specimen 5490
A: 1000
